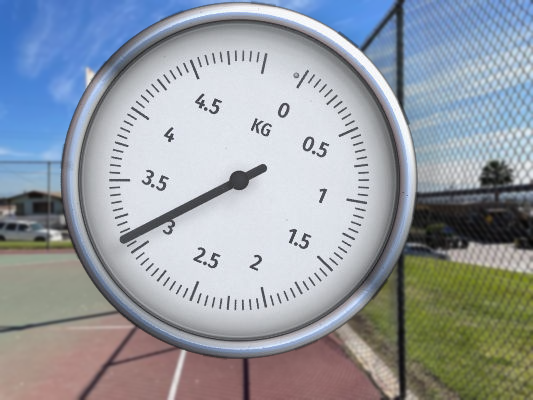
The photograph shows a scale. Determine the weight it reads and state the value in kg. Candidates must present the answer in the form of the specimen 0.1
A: 3.1
